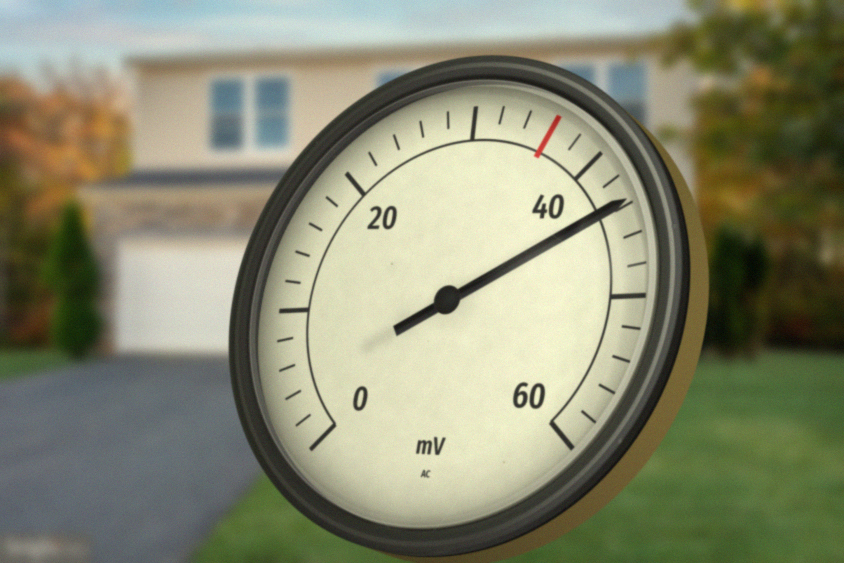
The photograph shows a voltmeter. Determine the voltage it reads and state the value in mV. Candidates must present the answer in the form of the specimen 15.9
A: 44
